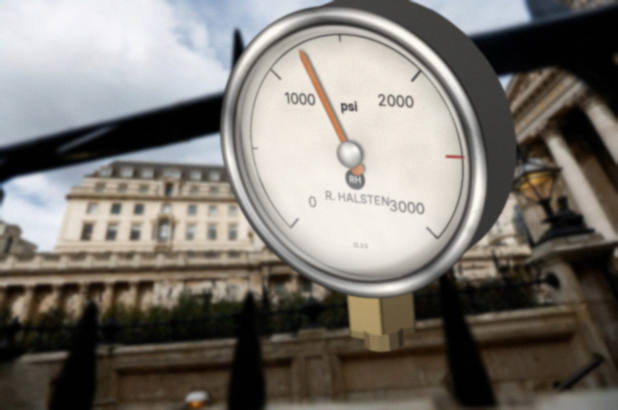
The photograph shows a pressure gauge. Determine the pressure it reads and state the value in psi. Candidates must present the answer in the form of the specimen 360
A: 1250
